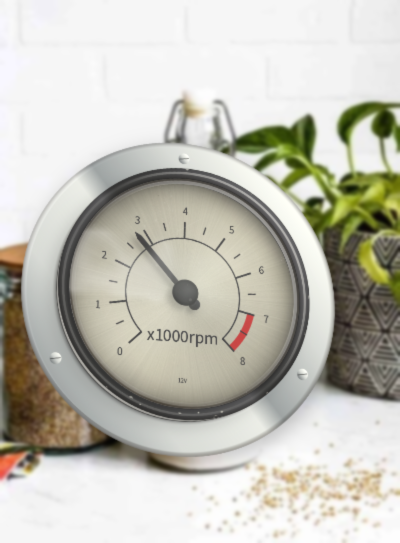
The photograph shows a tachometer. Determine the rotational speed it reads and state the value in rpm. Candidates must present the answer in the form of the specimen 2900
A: 2750
